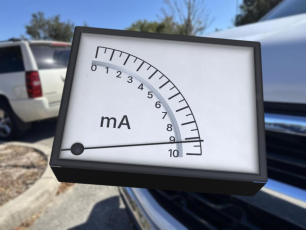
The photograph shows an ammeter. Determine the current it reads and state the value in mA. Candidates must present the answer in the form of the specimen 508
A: 9.25
